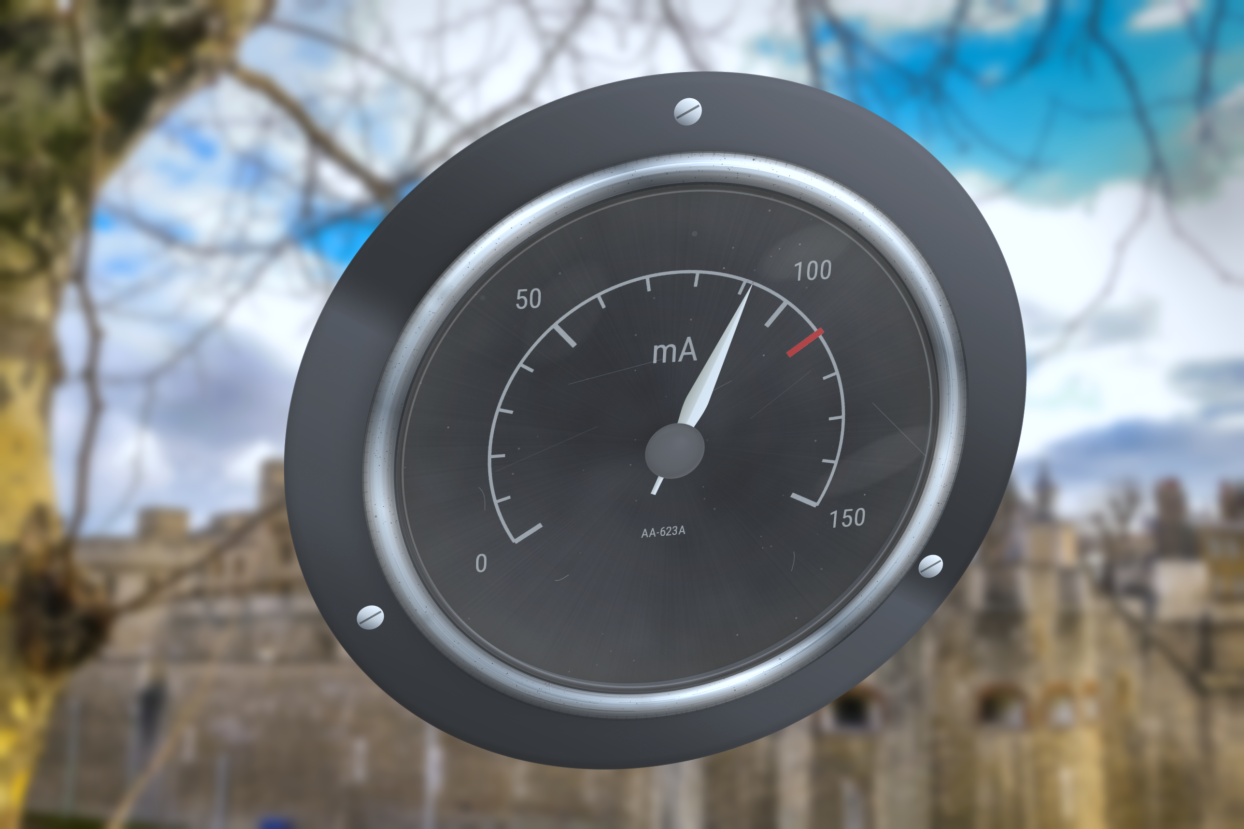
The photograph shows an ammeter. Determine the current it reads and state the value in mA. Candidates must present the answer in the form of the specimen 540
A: 90
